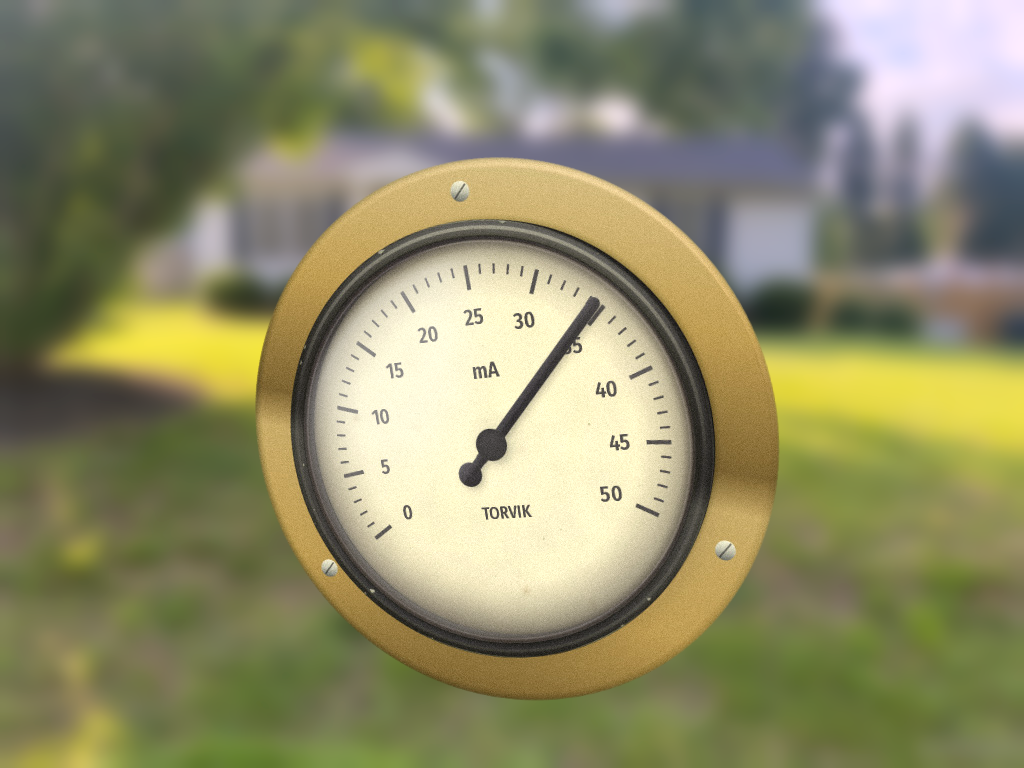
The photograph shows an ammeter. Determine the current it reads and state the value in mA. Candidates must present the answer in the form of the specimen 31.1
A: 34.5
